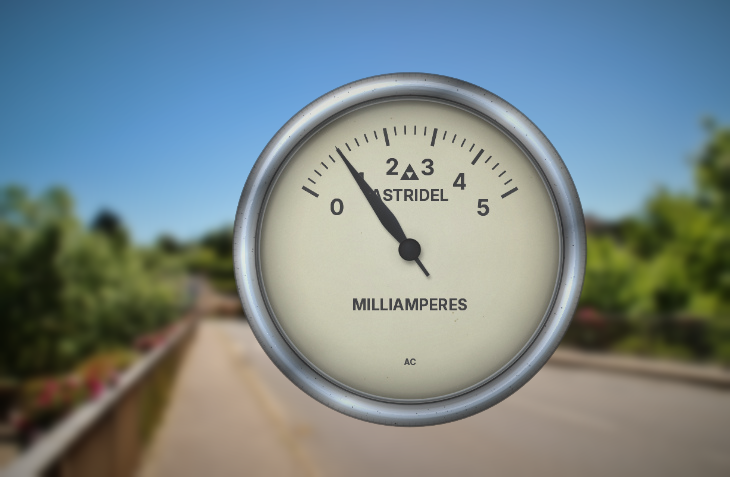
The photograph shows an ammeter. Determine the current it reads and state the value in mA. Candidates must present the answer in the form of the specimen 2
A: 1
